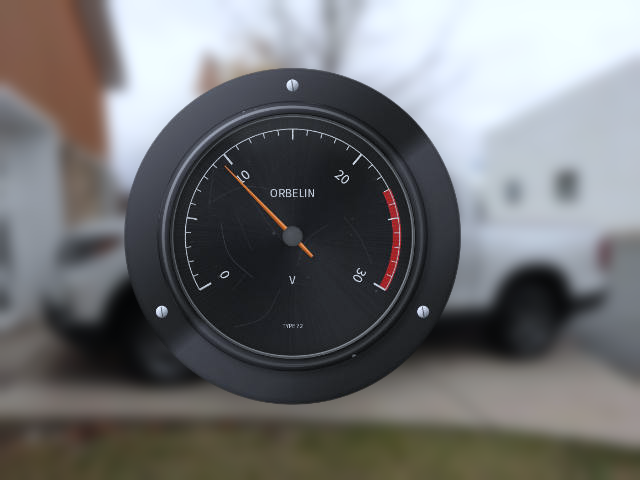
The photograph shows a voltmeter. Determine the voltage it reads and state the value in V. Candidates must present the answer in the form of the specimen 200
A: 9.5
